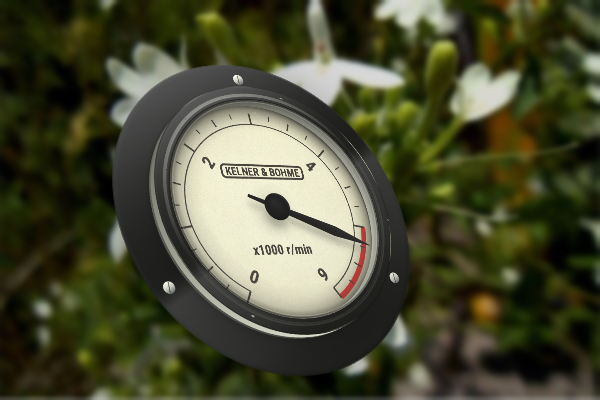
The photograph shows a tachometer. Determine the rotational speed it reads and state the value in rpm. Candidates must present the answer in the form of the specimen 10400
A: 5250
